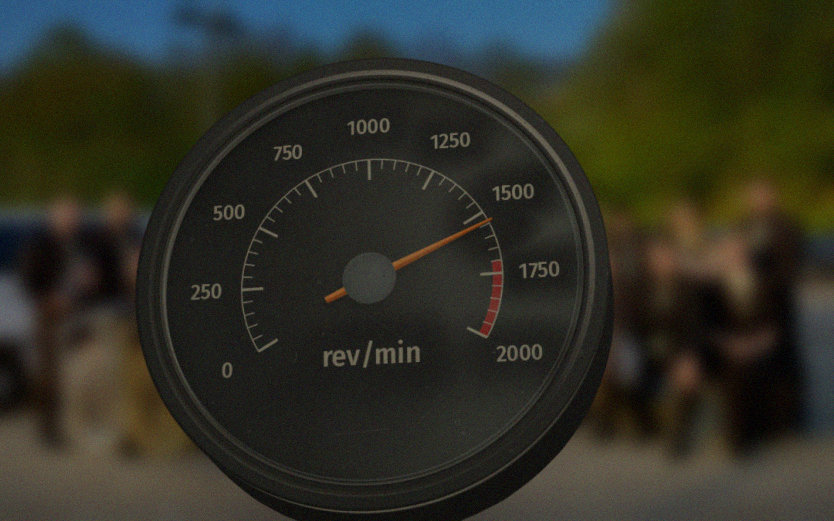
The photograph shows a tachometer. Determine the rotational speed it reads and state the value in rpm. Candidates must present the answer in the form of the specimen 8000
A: 1550
